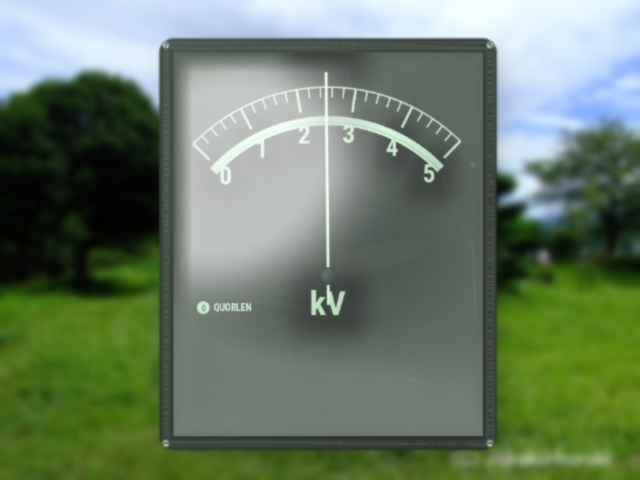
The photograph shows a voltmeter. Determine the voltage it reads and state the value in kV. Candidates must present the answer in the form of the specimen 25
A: 2.5
